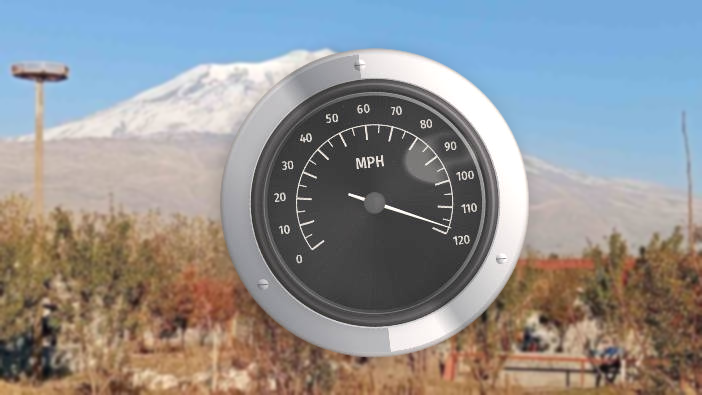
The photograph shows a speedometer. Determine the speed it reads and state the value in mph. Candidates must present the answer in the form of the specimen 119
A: 117.5
